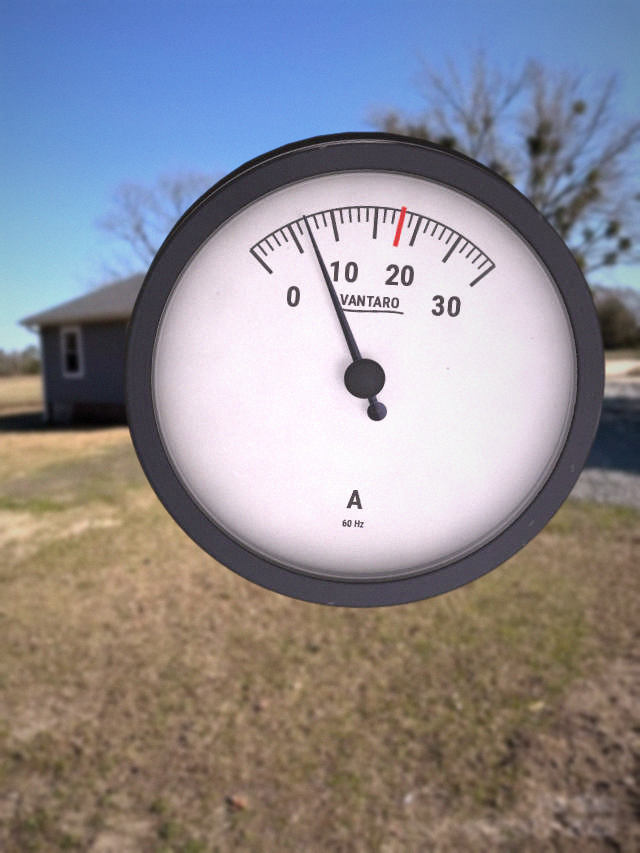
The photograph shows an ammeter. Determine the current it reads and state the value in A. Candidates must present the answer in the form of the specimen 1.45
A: 7
